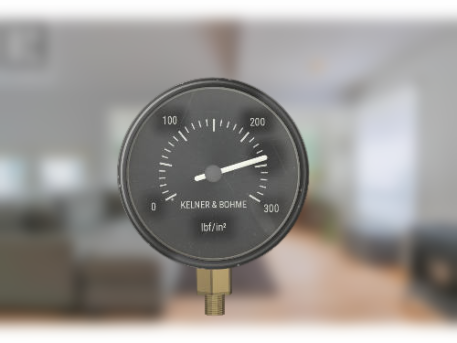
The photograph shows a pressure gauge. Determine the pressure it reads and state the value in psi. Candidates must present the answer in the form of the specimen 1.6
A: 240
